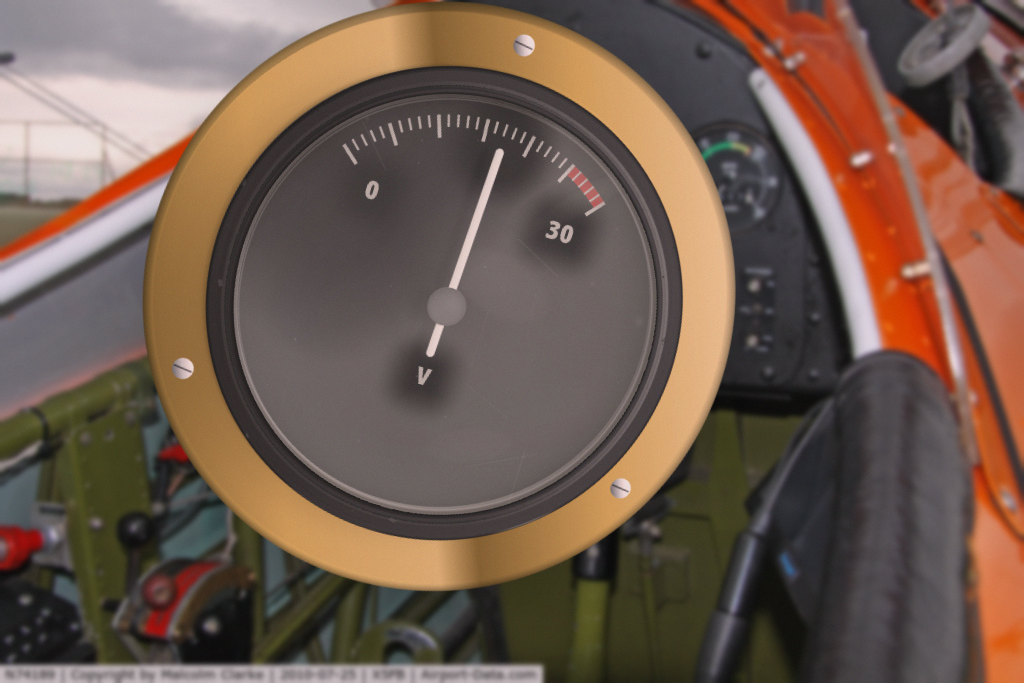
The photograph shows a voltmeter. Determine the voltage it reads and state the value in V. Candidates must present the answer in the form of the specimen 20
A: 17
